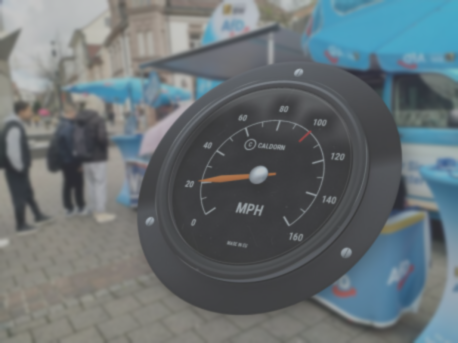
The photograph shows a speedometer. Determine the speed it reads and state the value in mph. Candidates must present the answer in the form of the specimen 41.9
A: 20
